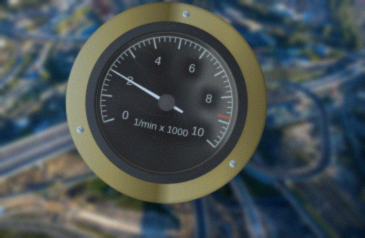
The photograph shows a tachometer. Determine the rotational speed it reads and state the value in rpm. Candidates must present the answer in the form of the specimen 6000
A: 2000
